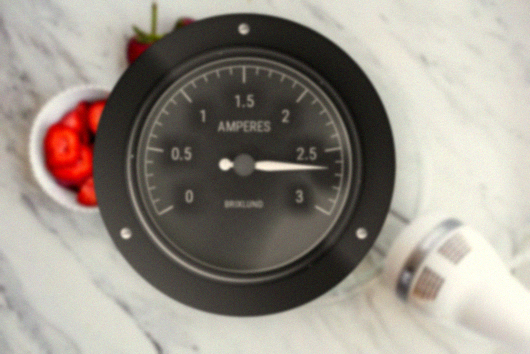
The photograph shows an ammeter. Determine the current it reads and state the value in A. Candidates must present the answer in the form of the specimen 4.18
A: 2.65
